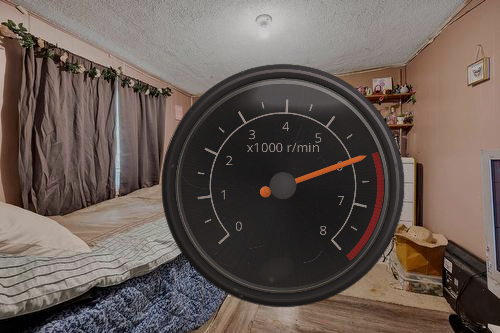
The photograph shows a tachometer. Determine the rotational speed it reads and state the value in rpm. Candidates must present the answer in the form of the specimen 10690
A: 6000
